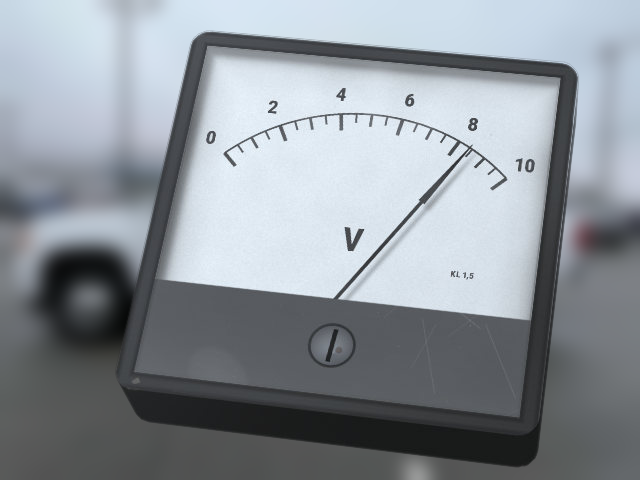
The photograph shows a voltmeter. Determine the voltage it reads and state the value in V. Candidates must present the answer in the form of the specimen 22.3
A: 8.5
